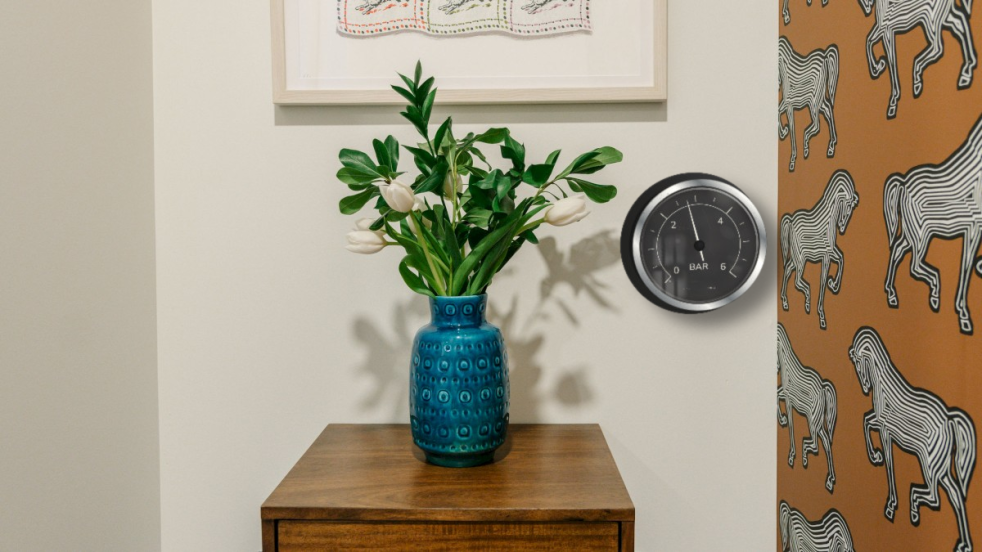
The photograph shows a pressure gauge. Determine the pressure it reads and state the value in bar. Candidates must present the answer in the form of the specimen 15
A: 2.75
